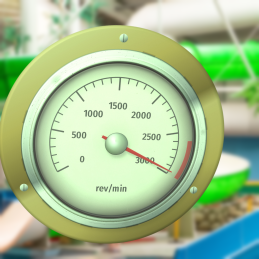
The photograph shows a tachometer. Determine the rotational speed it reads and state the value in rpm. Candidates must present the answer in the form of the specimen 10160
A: 2950
